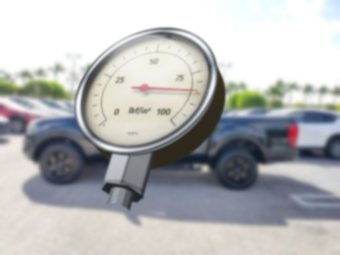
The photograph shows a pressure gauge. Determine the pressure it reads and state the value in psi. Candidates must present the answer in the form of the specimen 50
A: 85
